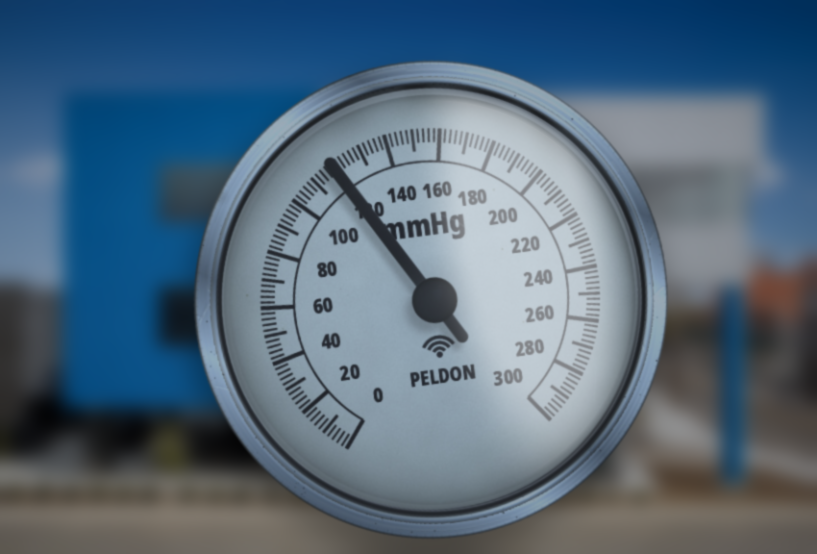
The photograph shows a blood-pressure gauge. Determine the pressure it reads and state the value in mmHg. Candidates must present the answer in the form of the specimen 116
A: 118
